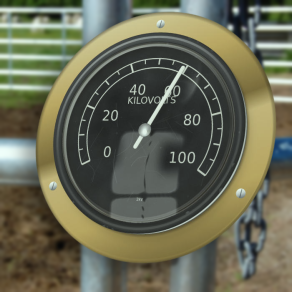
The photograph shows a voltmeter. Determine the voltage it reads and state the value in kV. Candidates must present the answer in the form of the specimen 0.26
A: 60
